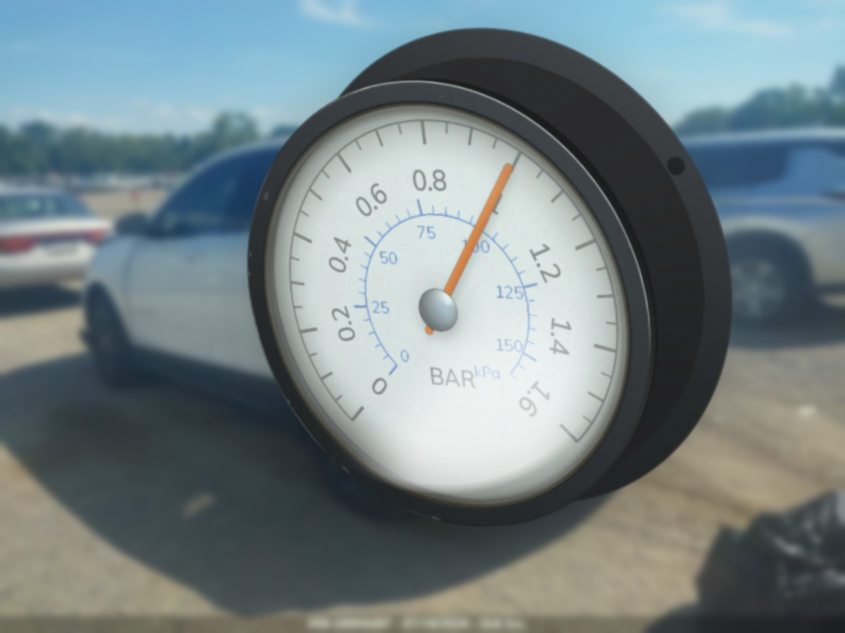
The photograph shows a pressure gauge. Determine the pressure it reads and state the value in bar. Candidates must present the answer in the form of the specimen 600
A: 1
